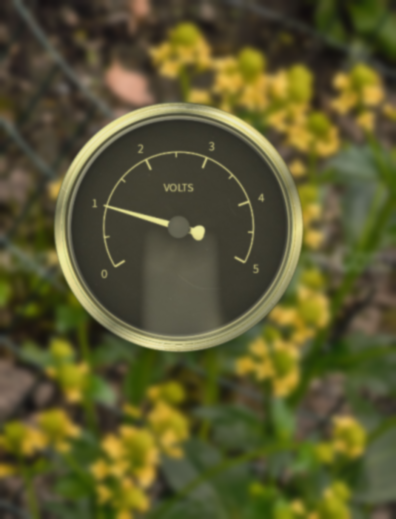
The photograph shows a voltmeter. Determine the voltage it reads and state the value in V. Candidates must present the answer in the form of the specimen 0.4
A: 1
